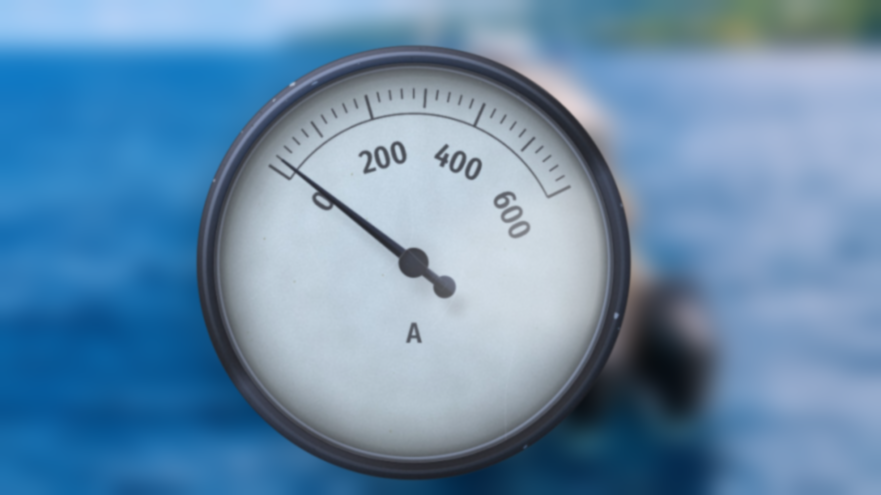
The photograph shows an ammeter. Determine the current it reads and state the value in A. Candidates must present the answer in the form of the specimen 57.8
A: 20
